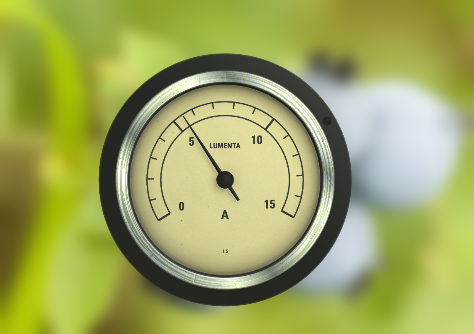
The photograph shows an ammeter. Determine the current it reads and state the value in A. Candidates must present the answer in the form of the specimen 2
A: 5.5
